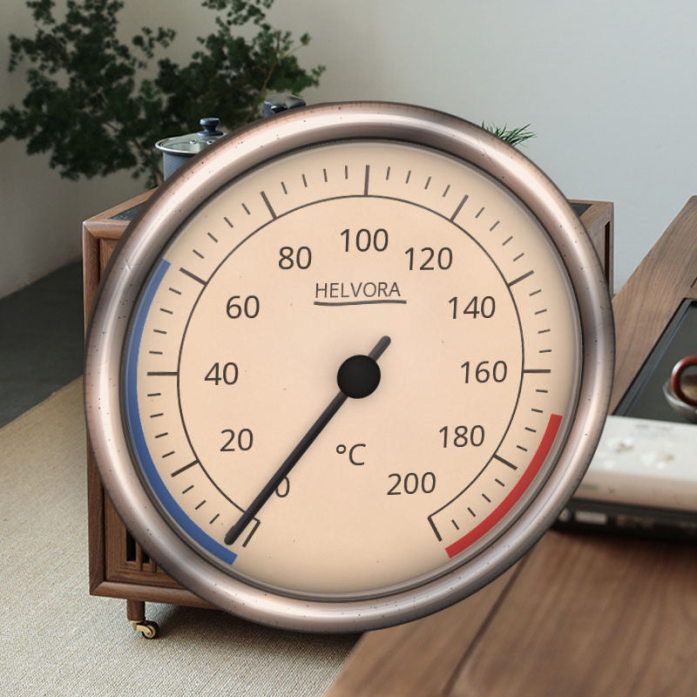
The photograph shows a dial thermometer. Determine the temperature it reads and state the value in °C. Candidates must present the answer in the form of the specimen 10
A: 4
